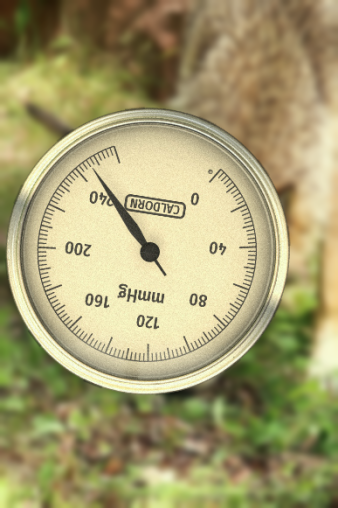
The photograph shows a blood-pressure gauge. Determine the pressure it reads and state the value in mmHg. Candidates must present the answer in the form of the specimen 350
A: 246
